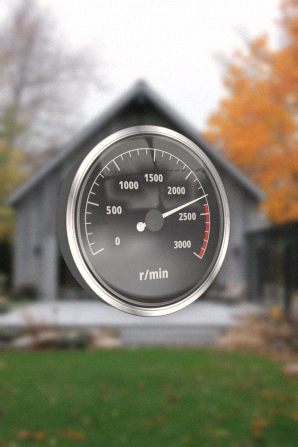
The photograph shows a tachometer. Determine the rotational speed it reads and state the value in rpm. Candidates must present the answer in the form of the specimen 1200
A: 2300
